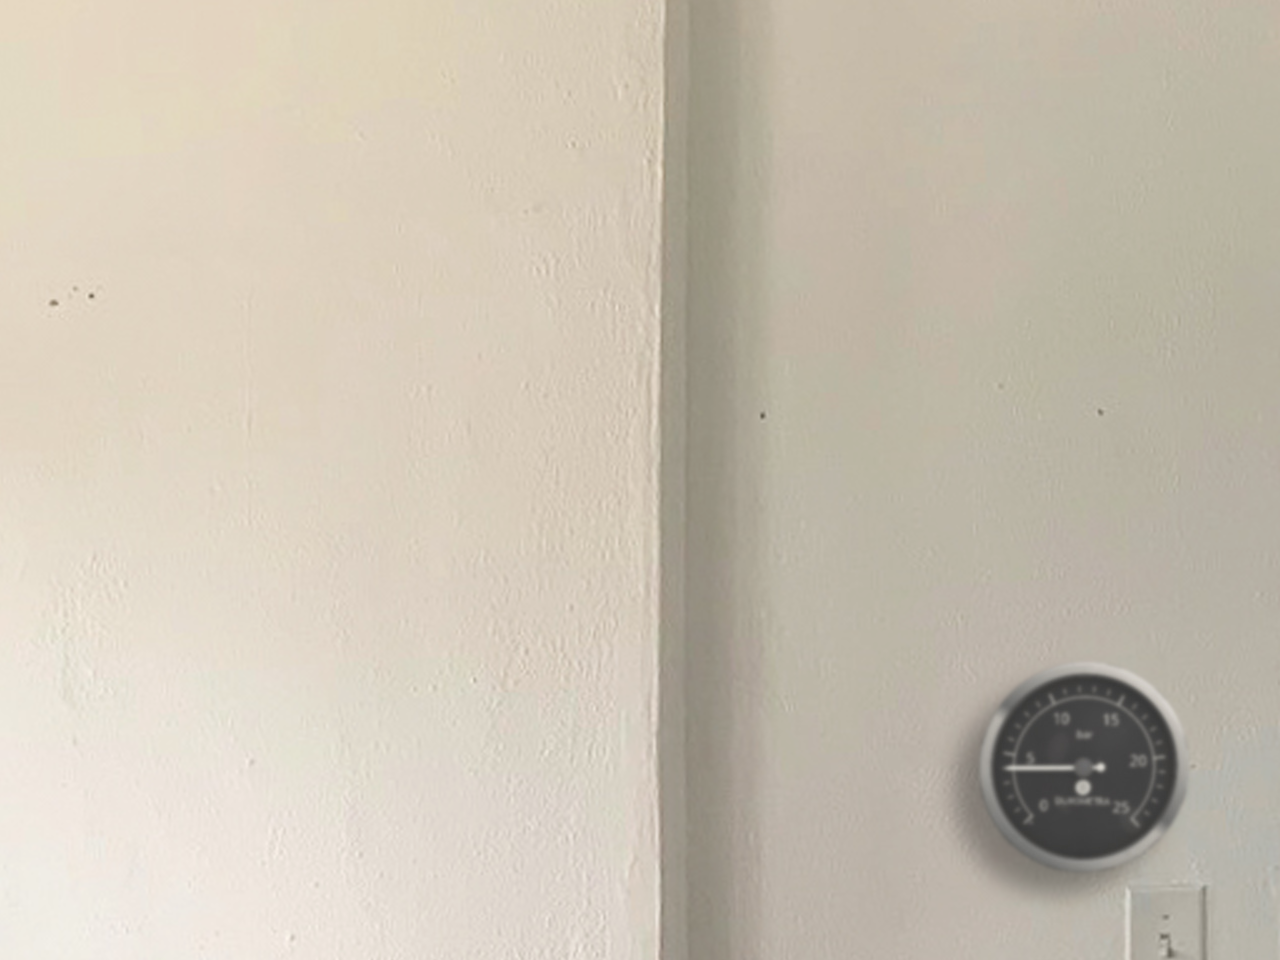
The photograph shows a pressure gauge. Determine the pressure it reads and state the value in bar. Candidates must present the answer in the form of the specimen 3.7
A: 4
